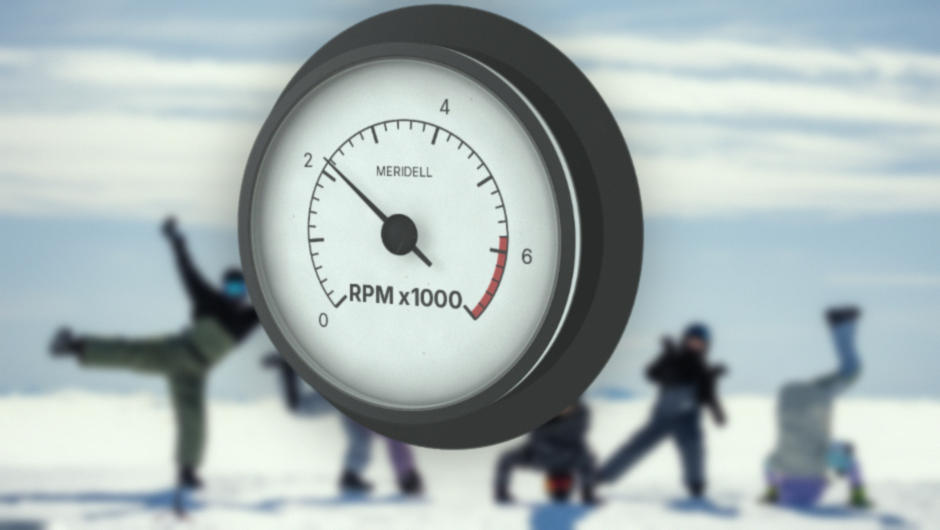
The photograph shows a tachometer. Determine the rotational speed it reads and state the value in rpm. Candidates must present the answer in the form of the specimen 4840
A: 2200
